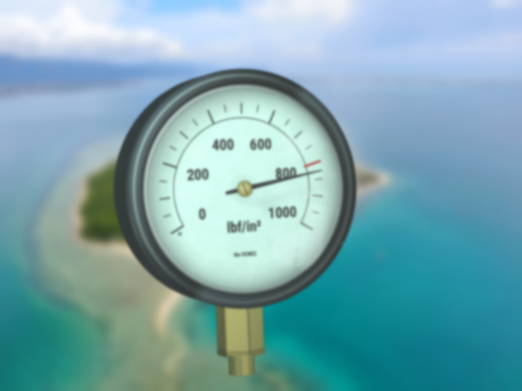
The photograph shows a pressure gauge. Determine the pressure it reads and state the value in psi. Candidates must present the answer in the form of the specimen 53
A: 825
